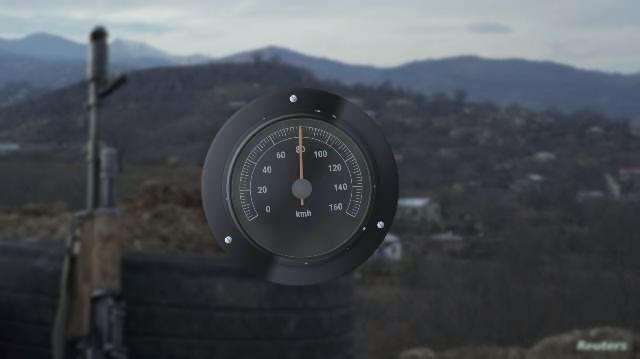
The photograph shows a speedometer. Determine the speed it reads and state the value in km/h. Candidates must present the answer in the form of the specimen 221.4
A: 80
